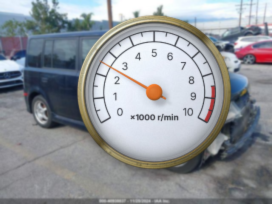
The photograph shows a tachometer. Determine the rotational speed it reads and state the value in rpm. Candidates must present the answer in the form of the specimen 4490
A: 2500
